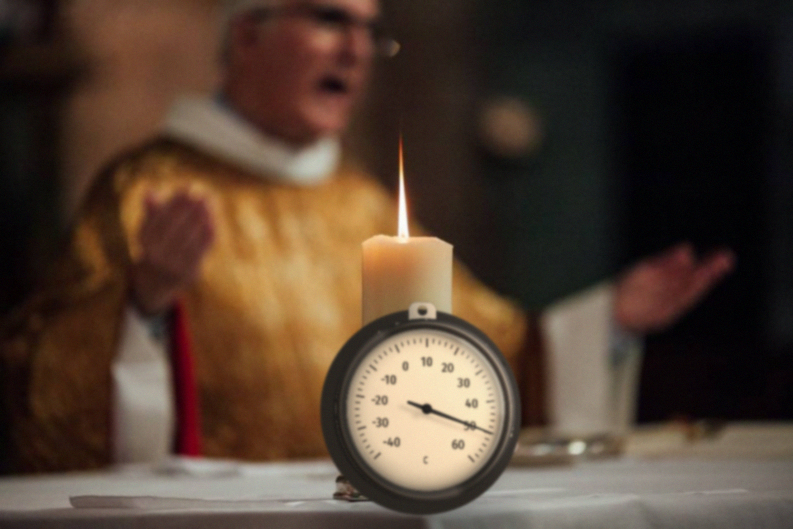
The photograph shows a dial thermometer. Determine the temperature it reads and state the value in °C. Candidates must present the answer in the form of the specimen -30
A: 50
